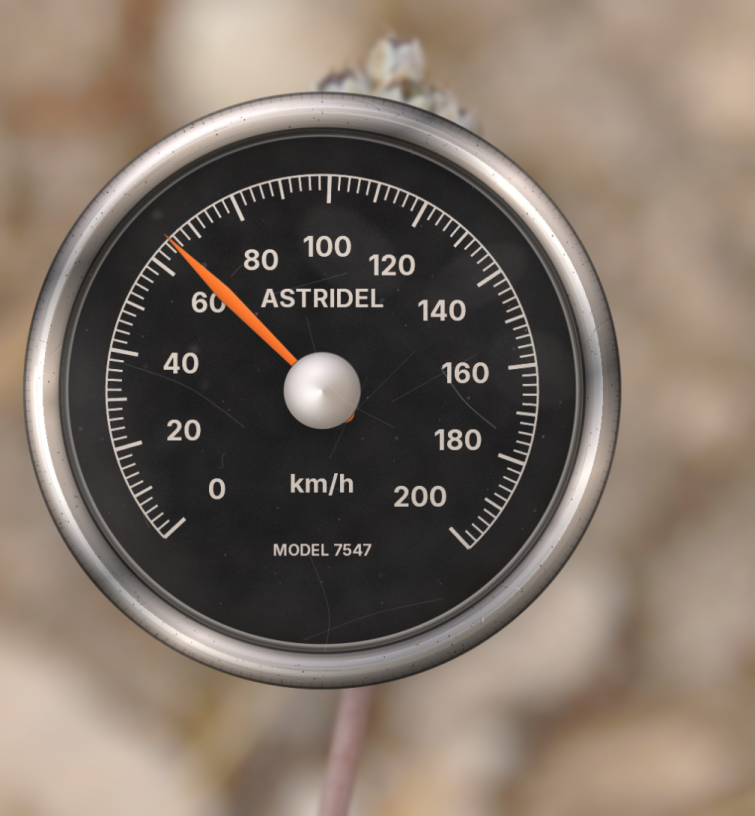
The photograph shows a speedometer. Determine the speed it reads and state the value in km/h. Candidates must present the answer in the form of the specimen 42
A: 65
